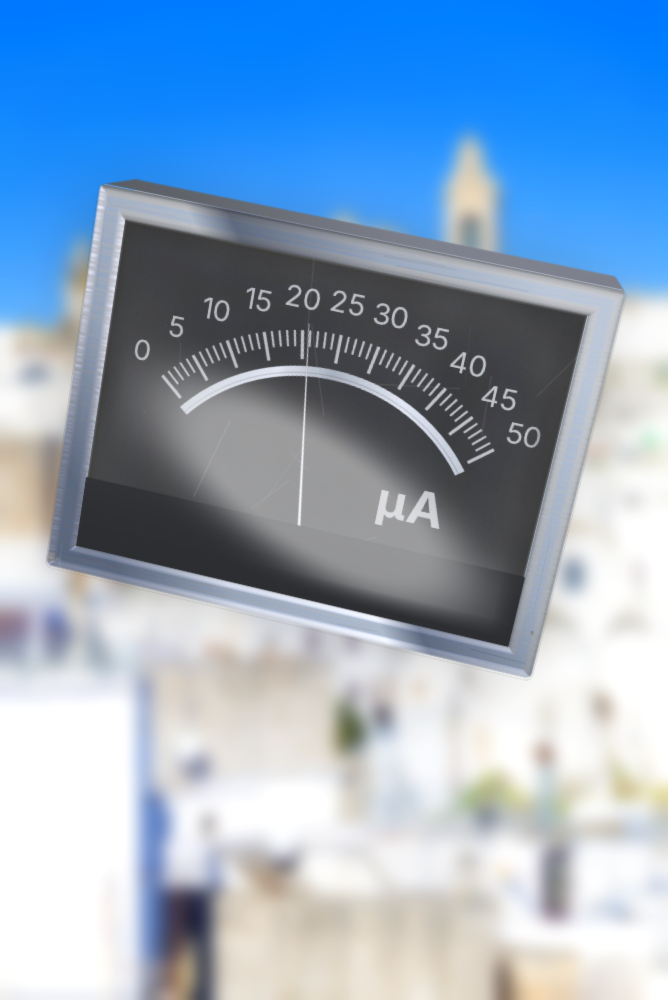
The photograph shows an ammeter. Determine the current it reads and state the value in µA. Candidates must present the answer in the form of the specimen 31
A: 21
